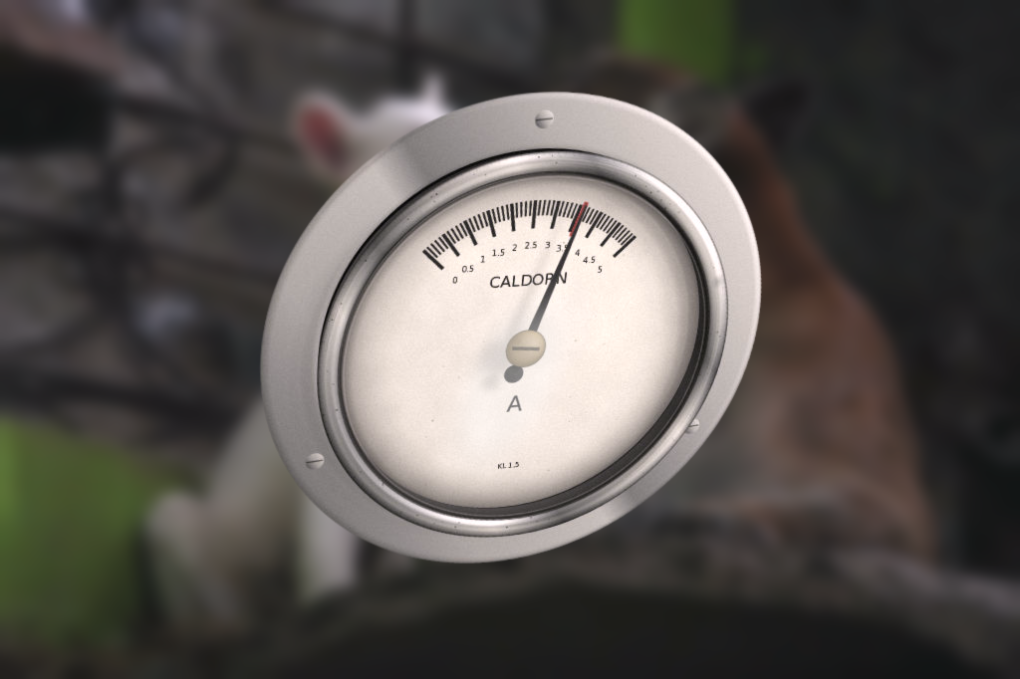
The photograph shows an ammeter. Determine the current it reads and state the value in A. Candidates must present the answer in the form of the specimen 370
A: 3.5
